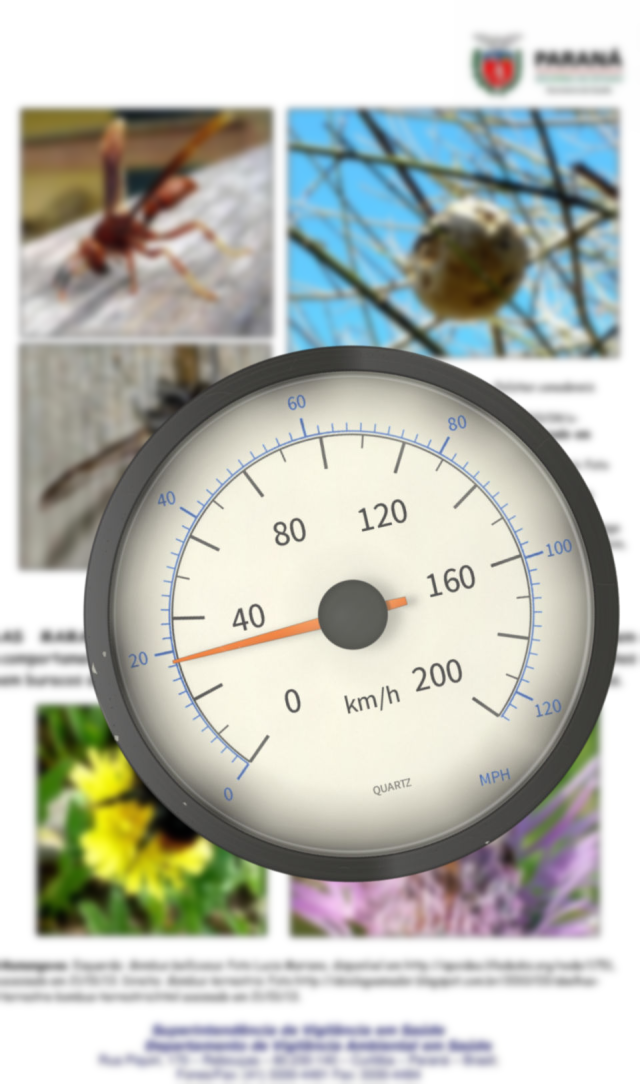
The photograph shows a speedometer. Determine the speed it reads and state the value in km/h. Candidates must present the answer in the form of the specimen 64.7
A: 30
